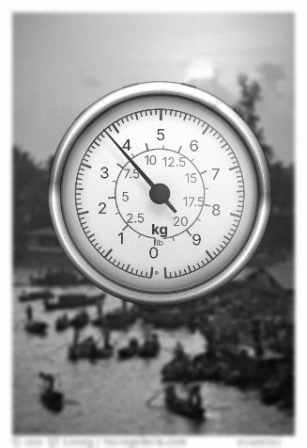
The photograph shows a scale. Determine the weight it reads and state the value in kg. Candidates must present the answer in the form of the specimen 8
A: 3.8
